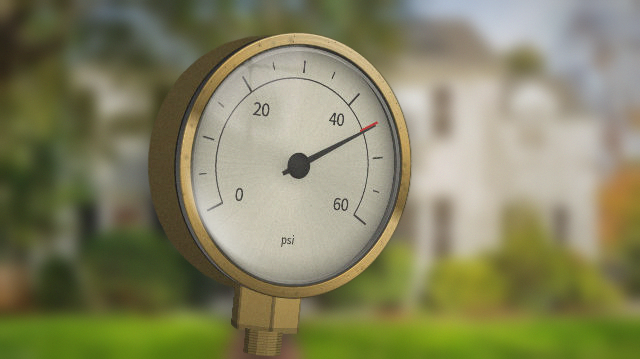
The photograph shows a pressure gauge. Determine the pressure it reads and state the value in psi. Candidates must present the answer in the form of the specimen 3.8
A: 45
